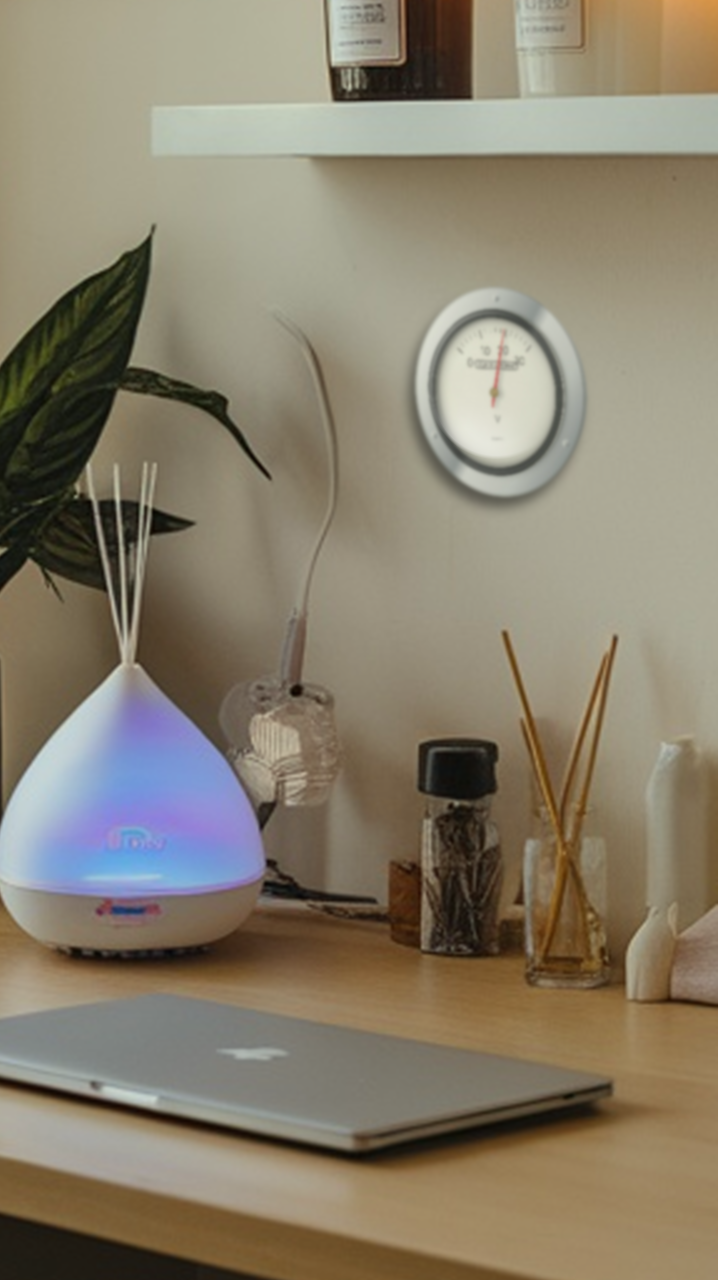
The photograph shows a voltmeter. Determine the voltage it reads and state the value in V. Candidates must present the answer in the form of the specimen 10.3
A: 20
